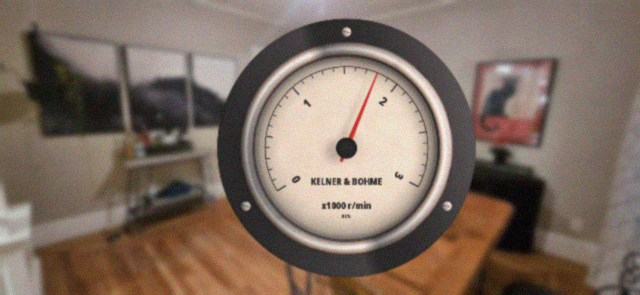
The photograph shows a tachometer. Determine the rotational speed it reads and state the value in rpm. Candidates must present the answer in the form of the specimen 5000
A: 1800
